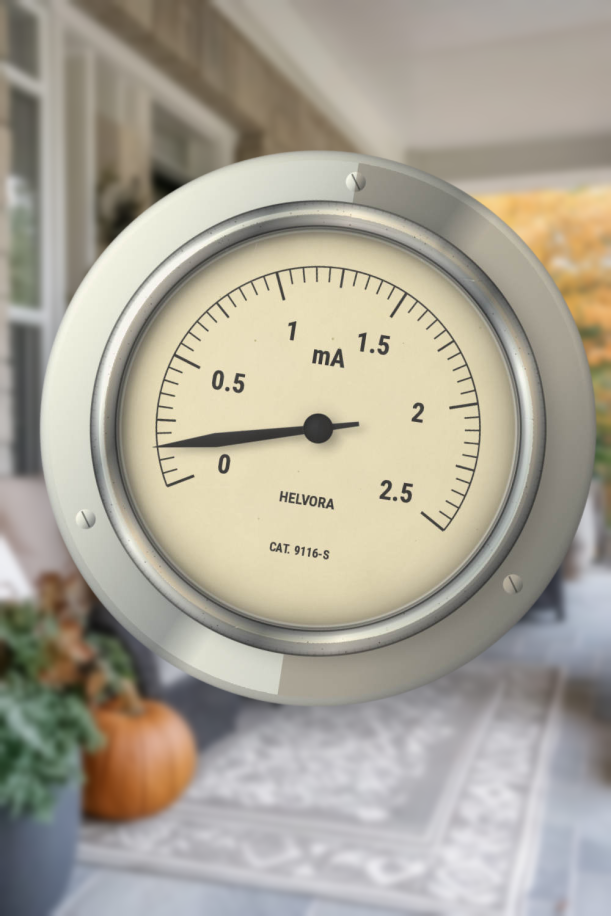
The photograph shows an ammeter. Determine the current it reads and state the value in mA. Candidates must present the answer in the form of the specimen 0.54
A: 0.15
